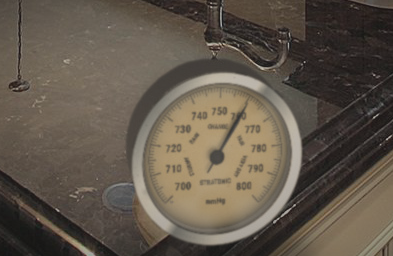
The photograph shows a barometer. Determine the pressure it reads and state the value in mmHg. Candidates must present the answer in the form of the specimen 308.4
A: 760
